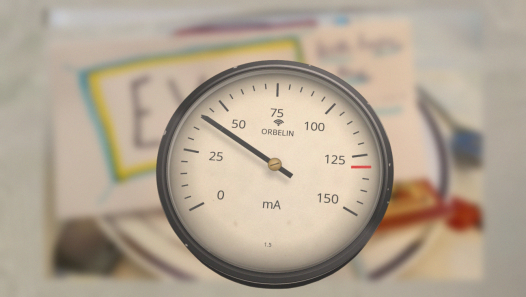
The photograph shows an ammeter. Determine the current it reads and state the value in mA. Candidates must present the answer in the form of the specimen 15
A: 40
